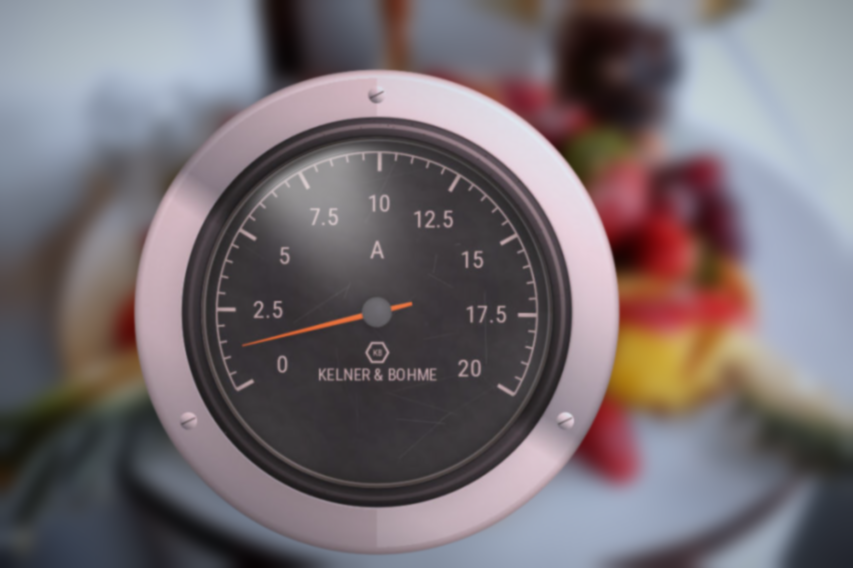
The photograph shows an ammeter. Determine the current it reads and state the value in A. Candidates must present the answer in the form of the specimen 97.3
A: 1.25
